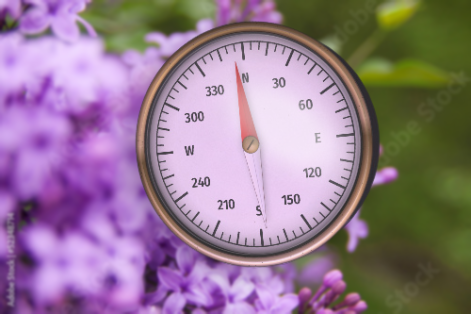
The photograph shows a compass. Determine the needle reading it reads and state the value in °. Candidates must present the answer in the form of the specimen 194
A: 355
